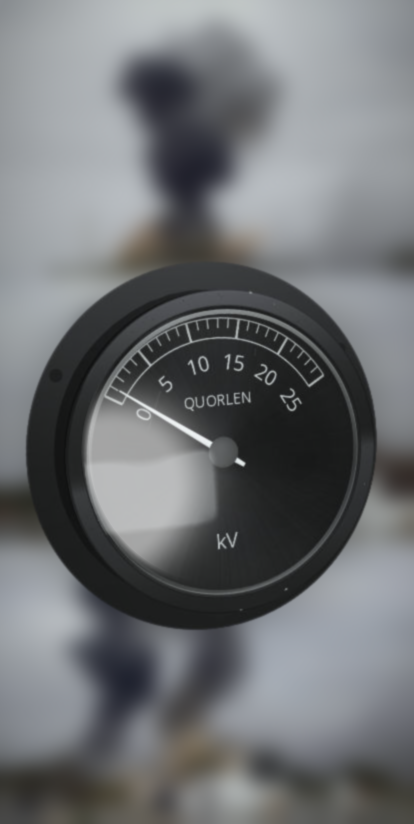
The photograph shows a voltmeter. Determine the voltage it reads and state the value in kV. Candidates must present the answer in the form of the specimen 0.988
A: 1
